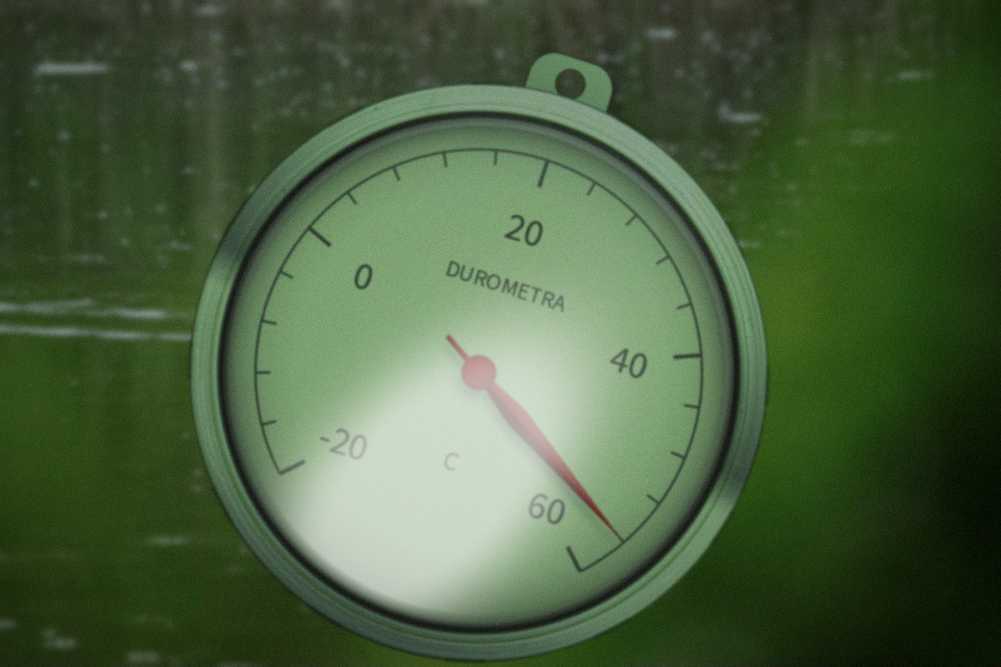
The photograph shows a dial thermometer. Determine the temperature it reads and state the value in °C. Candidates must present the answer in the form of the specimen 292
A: 56
